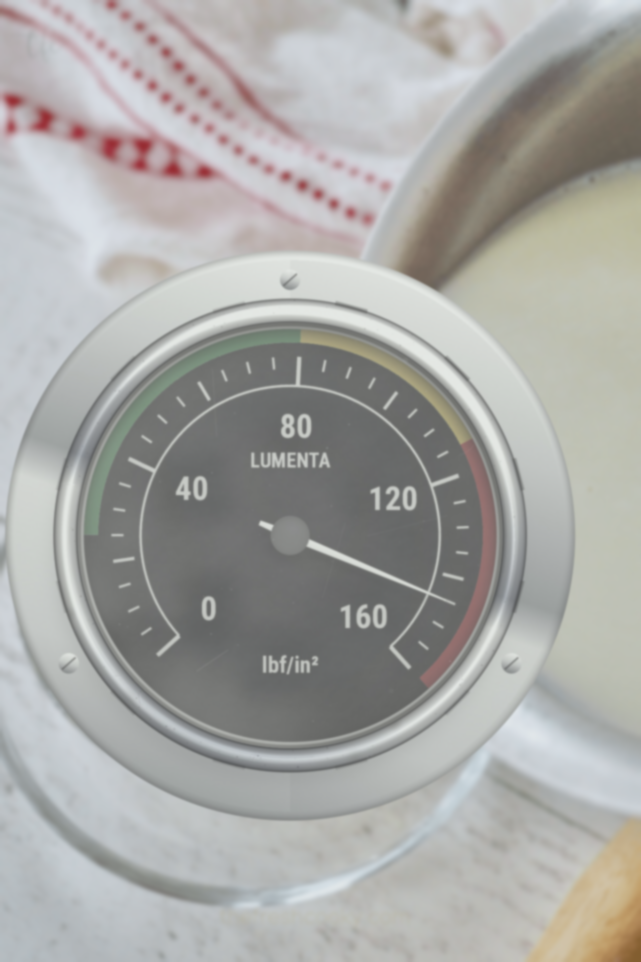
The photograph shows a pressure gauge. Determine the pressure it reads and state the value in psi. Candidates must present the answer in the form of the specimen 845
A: 145
